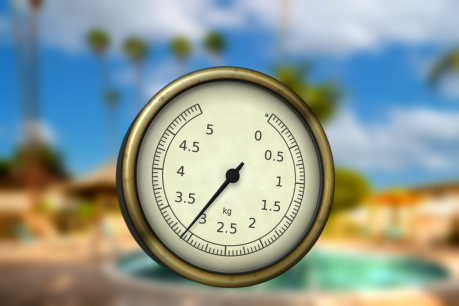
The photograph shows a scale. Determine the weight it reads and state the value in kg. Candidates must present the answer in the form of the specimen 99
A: 3.1
